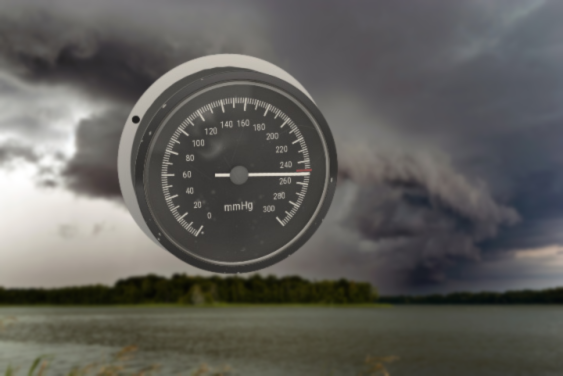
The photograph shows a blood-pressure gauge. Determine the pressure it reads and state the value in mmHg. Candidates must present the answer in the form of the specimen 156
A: 250
